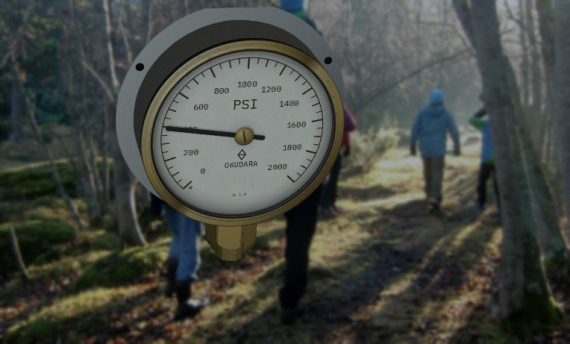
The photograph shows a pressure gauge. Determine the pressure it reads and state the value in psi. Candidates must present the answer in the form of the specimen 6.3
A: 400
